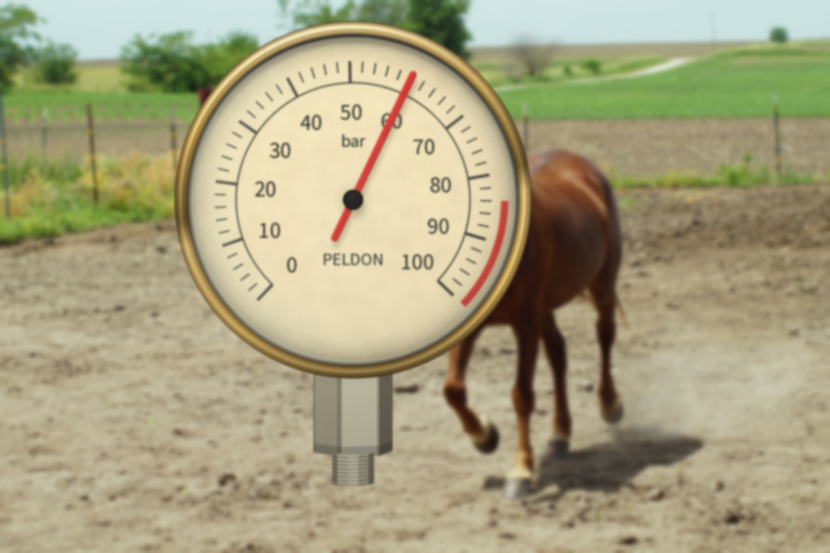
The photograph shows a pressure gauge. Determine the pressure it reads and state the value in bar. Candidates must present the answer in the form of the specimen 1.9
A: 60
